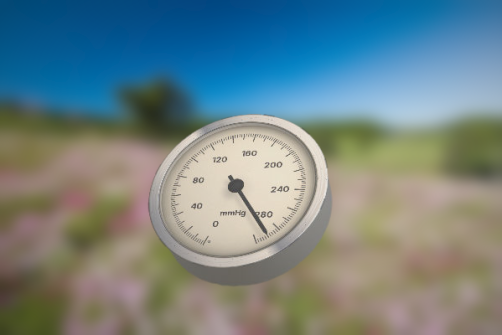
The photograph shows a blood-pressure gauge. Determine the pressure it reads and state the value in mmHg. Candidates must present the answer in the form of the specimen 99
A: 290
